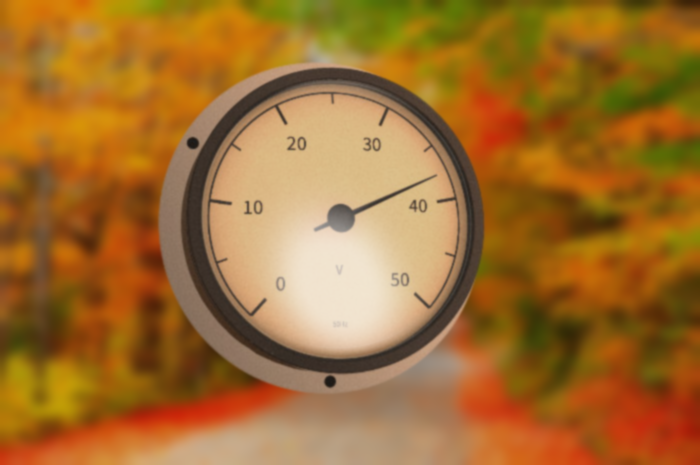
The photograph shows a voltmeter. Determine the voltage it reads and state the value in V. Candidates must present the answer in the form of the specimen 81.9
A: 37.5
